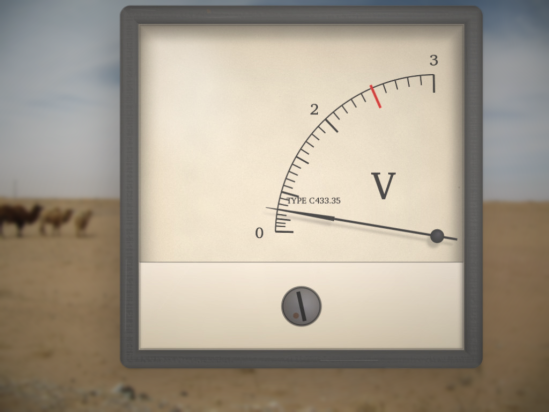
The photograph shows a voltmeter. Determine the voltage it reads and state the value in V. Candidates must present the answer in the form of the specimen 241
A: 0.7
